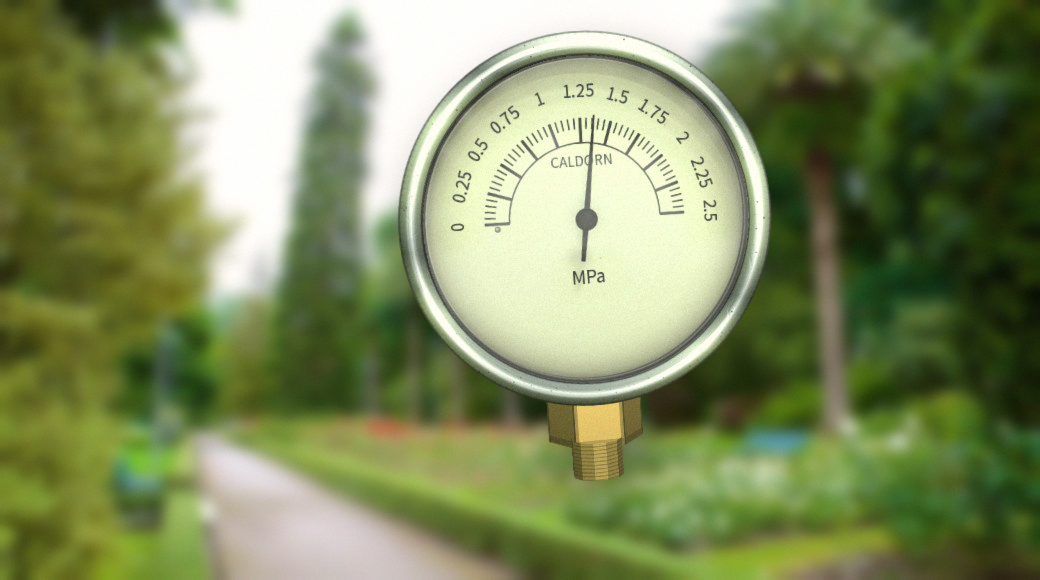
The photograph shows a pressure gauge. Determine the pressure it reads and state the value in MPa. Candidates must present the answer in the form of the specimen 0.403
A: 1.35
